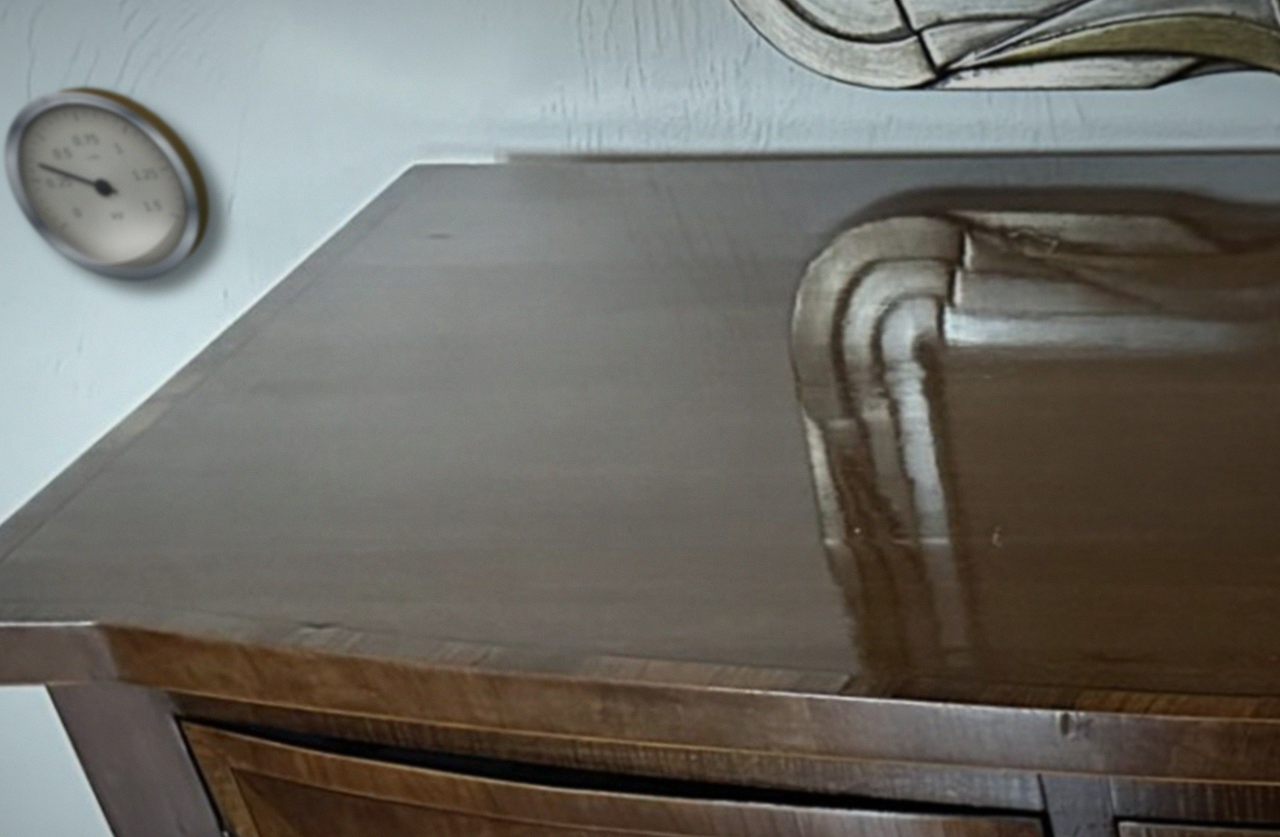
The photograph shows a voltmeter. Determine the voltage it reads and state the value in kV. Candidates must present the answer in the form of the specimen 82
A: 0.35
